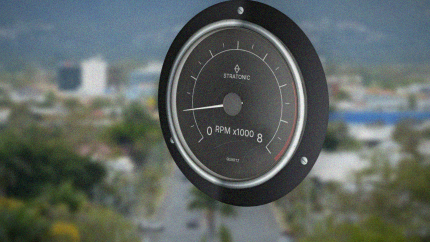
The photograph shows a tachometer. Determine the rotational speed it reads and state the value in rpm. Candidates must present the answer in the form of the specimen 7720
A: 1000
